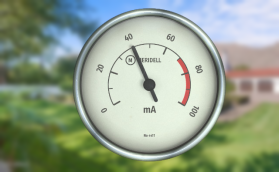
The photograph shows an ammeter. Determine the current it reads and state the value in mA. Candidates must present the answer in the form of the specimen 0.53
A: 40
